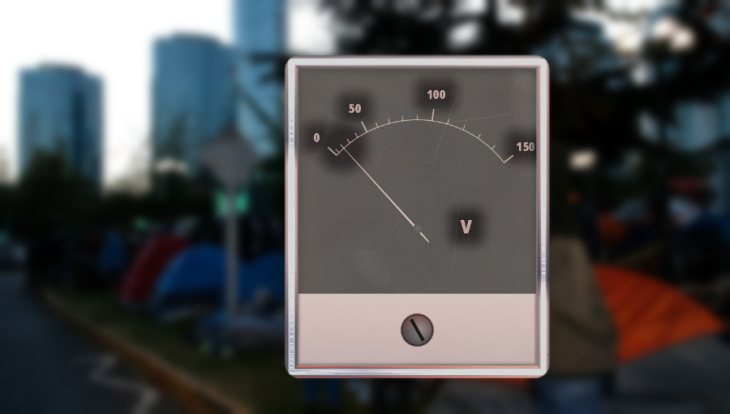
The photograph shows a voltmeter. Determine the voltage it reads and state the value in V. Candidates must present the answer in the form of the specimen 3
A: 20
